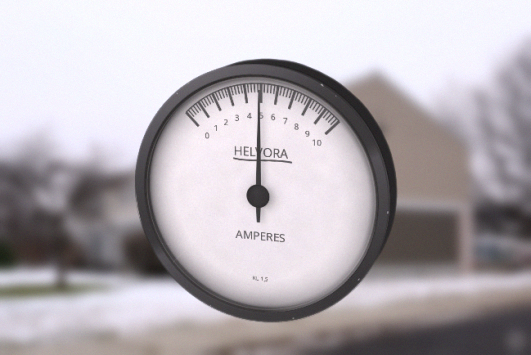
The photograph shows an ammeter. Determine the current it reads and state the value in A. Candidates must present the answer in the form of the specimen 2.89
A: 5
